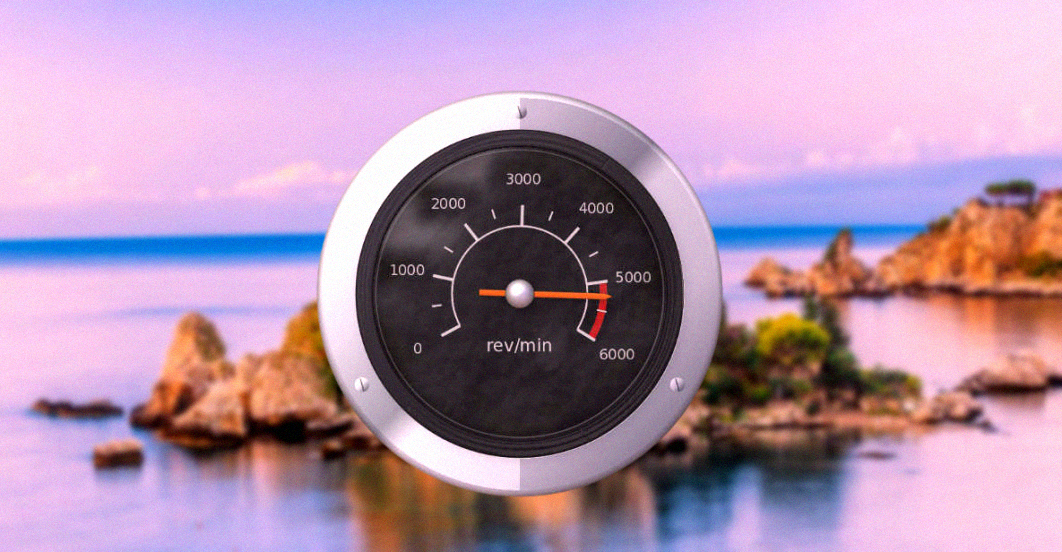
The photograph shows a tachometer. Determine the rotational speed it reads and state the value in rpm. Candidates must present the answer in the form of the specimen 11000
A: 5250
